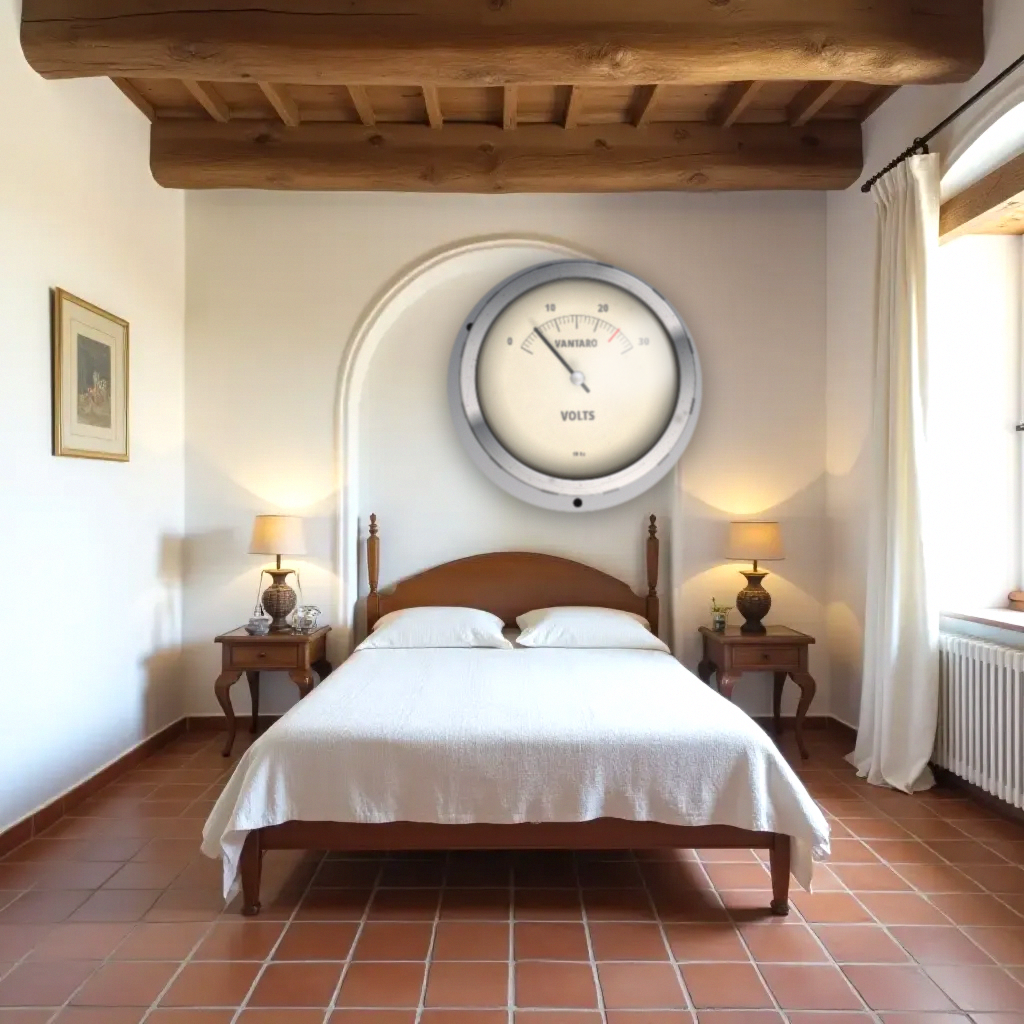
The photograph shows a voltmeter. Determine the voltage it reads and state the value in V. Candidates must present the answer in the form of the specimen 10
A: 5
